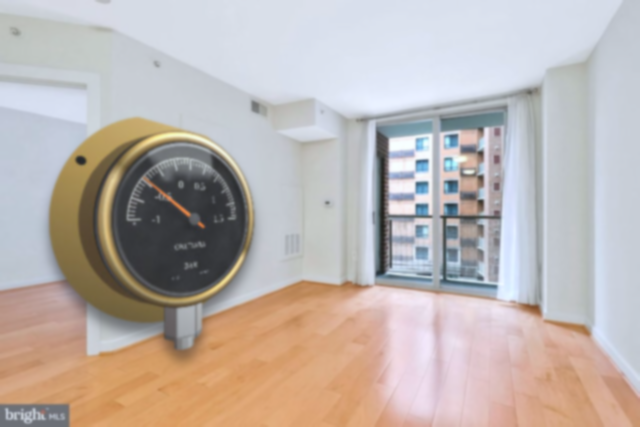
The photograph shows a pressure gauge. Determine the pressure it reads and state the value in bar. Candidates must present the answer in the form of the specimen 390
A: -0.5
